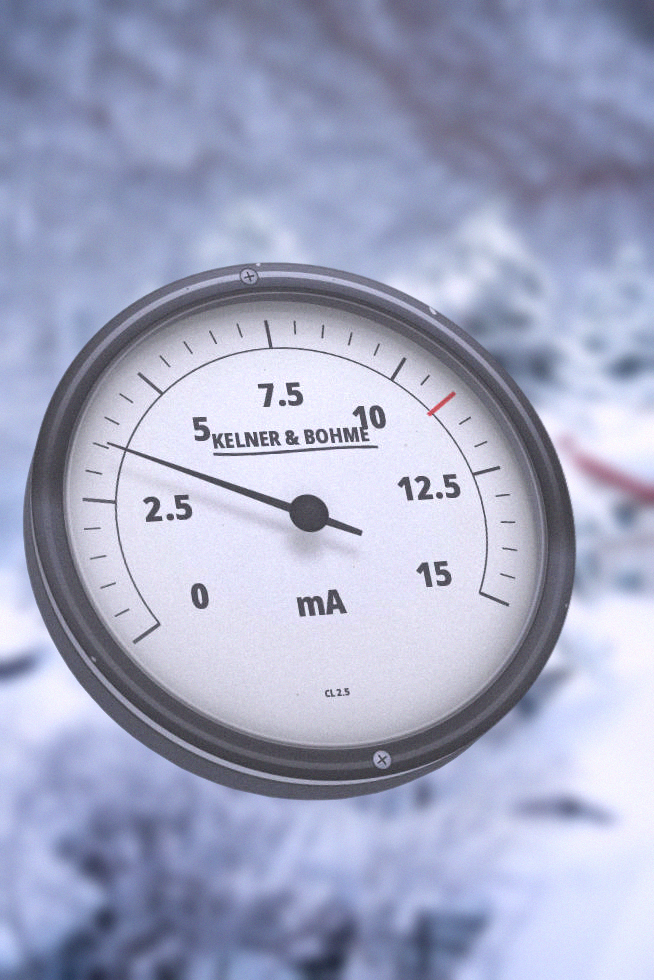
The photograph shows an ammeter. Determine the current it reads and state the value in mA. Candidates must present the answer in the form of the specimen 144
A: 3.5
